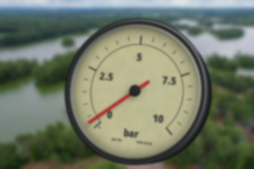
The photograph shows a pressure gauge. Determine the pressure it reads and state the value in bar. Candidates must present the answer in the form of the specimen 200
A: 0.25
